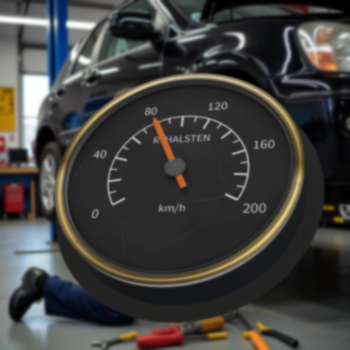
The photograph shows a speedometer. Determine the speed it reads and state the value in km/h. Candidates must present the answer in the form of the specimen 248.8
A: 80
